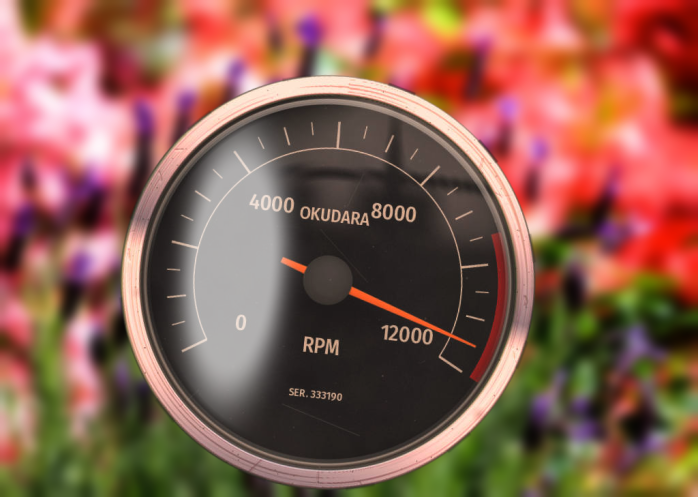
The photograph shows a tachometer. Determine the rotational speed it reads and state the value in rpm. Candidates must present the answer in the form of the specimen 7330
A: 11500
